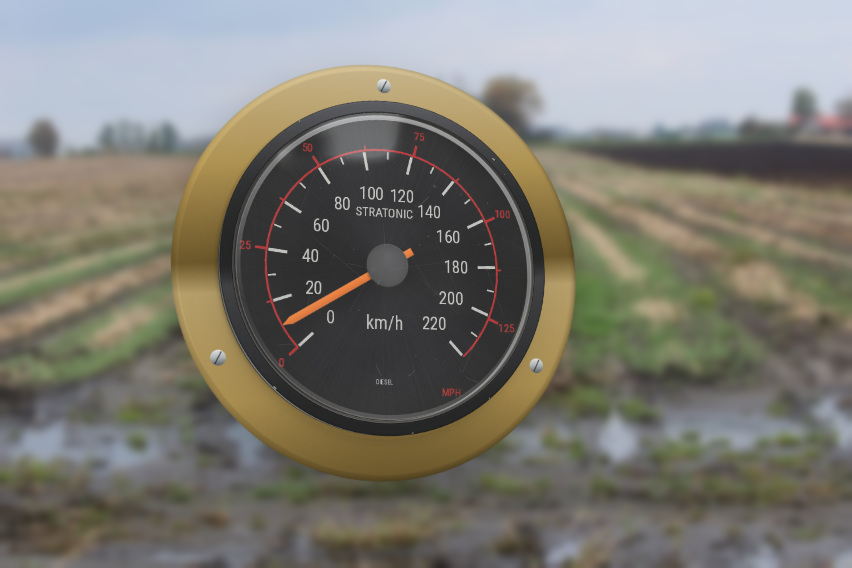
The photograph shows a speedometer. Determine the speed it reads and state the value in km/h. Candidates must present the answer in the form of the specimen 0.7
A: 10
